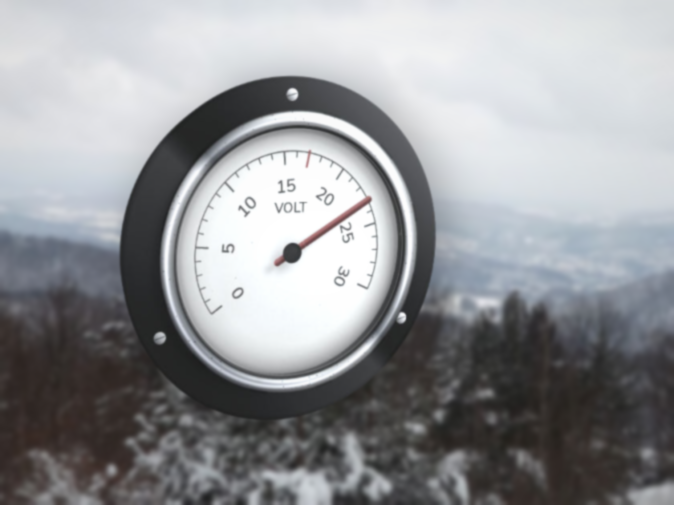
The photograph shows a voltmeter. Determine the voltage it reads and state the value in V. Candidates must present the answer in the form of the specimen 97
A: 23
